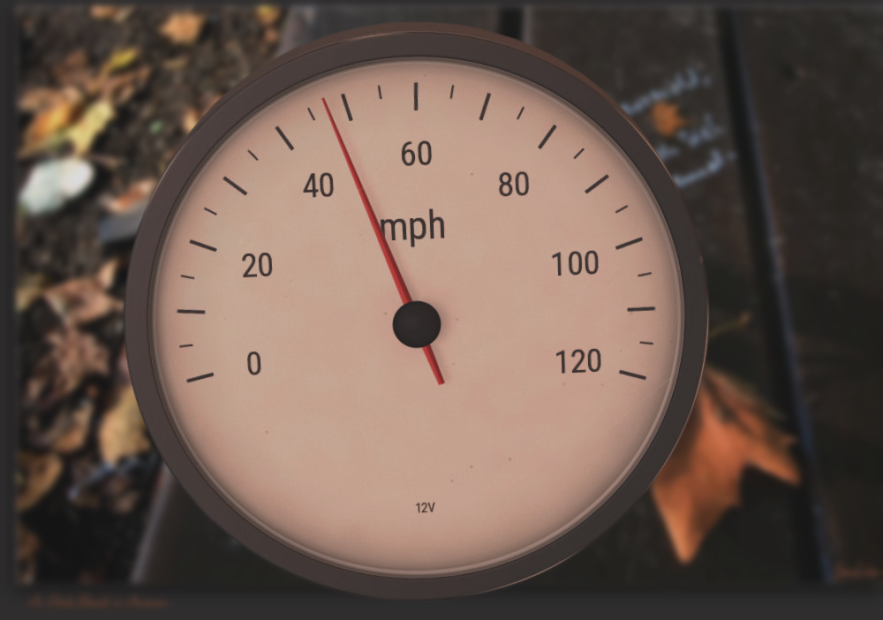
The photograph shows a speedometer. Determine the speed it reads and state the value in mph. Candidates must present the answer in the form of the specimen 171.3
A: 47.5
